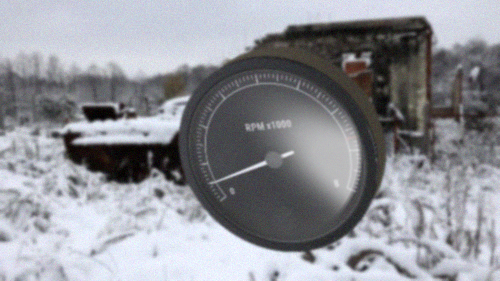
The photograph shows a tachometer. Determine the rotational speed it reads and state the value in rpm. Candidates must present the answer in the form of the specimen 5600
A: 500
